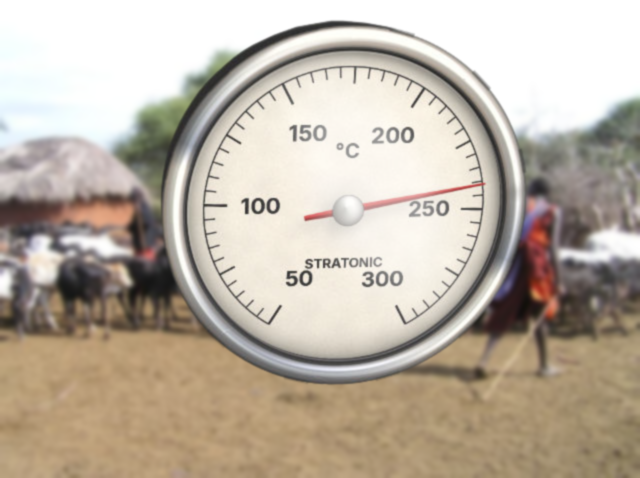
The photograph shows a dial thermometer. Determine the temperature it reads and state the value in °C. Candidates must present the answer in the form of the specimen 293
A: 240
